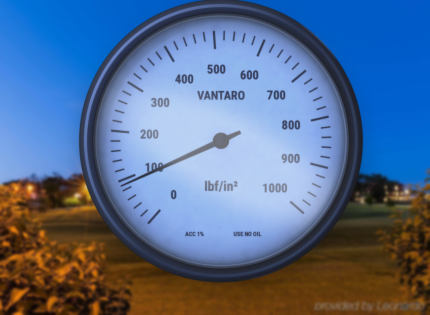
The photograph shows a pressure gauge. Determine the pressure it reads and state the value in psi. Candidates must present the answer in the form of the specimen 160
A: 90
